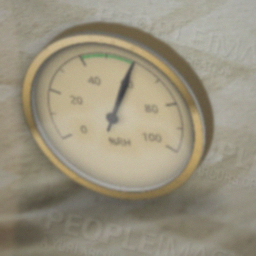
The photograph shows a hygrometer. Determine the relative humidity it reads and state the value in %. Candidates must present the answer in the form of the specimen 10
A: 60
